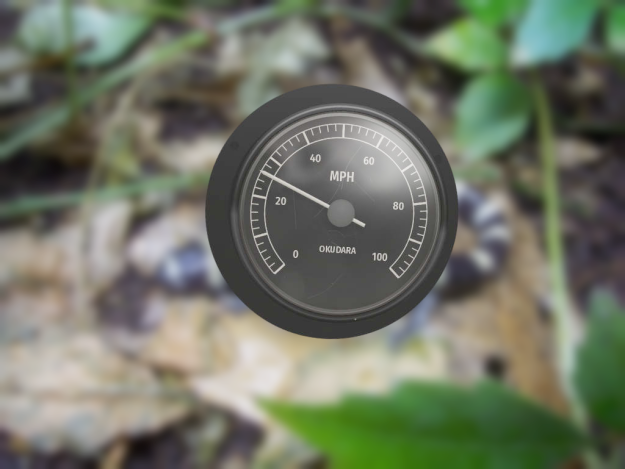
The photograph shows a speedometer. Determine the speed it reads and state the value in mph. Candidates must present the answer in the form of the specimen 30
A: 26
